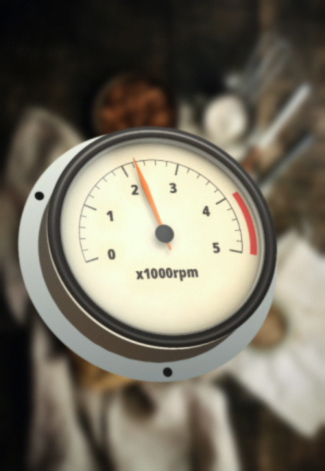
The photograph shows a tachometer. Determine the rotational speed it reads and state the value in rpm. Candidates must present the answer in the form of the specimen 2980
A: 2200
